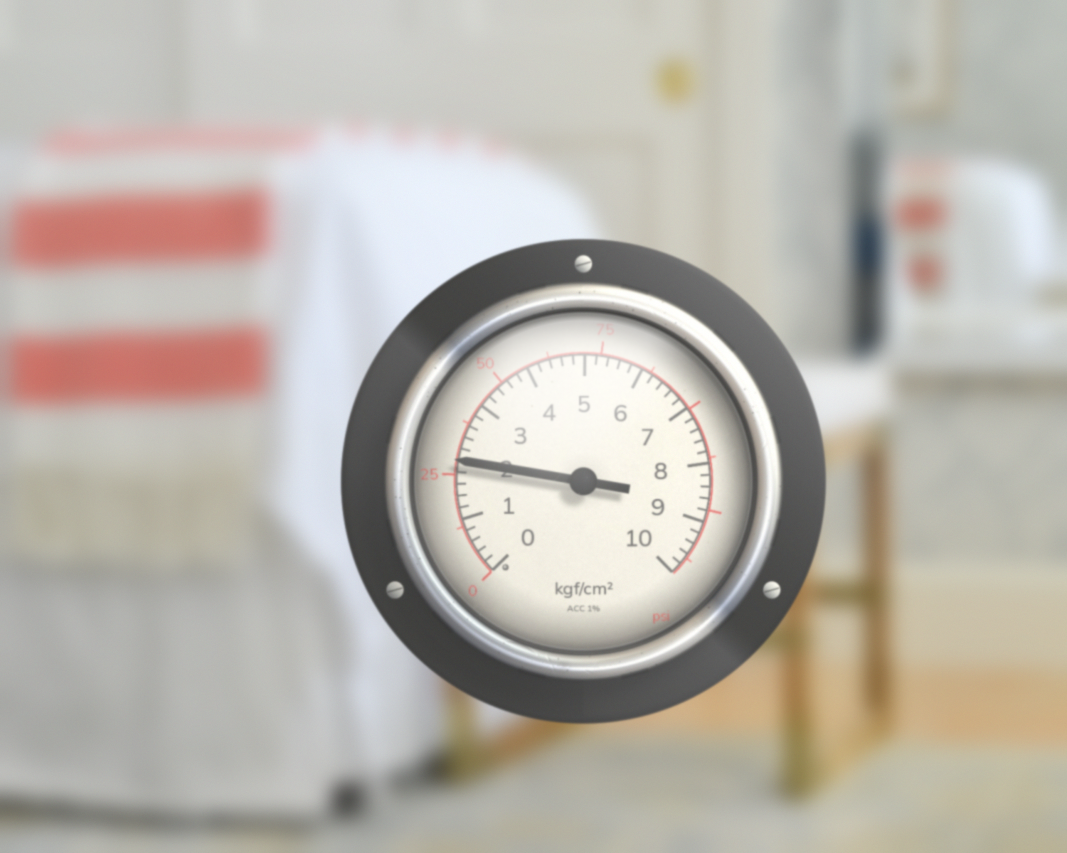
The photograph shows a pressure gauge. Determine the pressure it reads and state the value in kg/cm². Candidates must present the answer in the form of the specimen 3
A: 2
